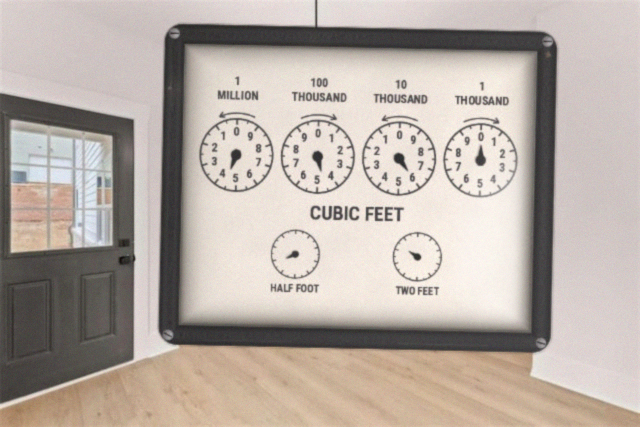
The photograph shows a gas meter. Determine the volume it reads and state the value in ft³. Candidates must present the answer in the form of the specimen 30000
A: 446000
